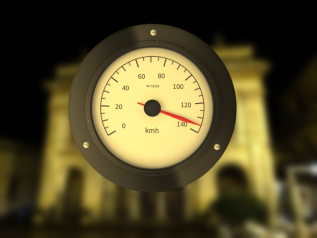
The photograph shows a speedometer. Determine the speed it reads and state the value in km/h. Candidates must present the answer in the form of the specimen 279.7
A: 135
